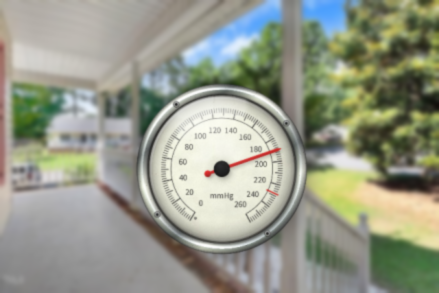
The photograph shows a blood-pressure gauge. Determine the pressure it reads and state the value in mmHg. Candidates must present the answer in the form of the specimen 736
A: 190
